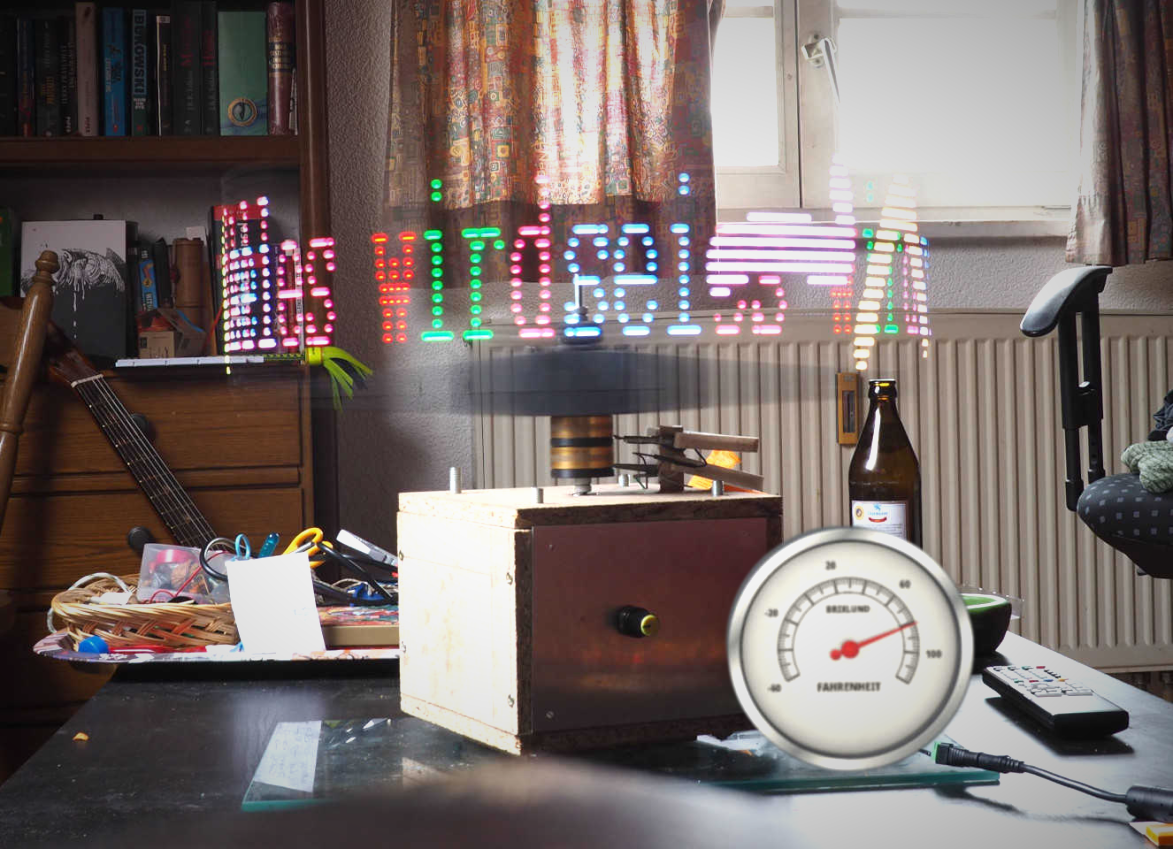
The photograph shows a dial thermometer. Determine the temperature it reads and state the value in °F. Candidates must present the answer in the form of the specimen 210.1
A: 80
